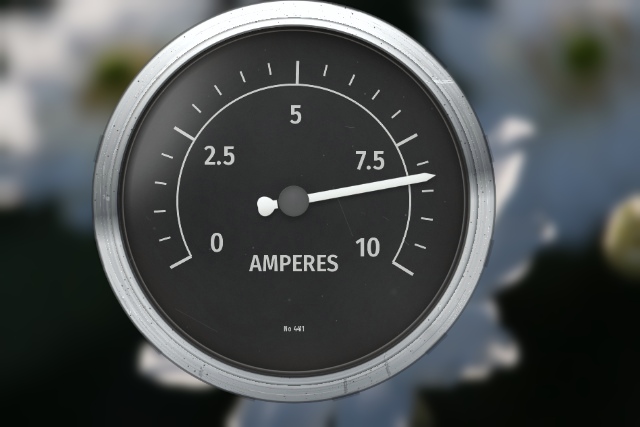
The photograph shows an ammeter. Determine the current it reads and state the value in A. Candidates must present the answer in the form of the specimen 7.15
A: 8.25
